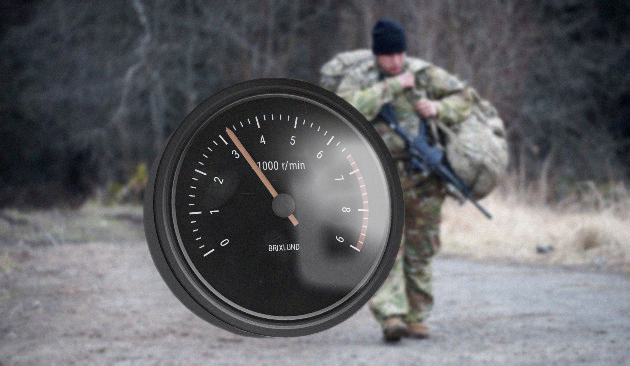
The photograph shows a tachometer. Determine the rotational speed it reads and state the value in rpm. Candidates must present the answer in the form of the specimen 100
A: 3200
